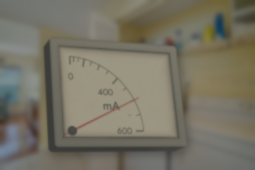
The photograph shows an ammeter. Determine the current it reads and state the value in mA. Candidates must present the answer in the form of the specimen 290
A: 500
